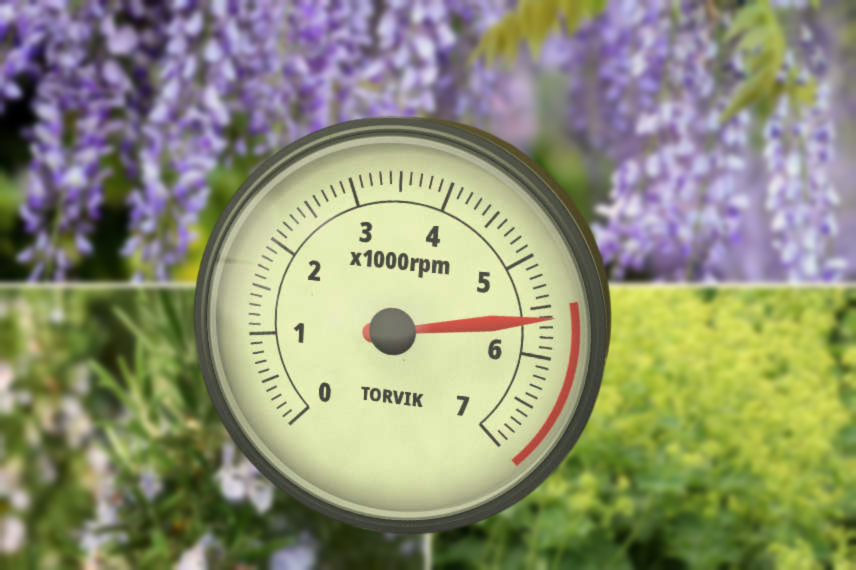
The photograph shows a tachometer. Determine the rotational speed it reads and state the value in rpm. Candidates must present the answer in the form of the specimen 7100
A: 5600
